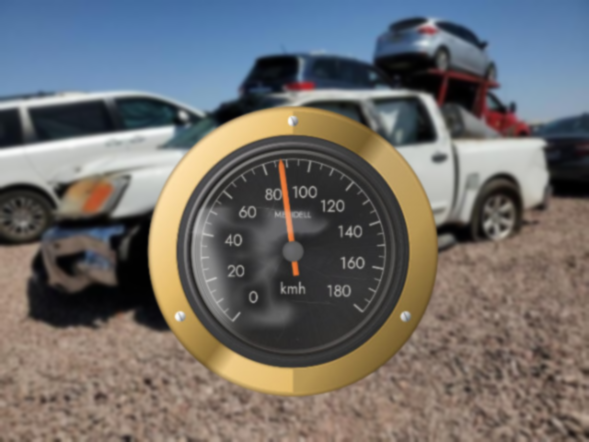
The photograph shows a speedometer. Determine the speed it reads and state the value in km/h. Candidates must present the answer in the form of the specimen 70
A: 87.5
